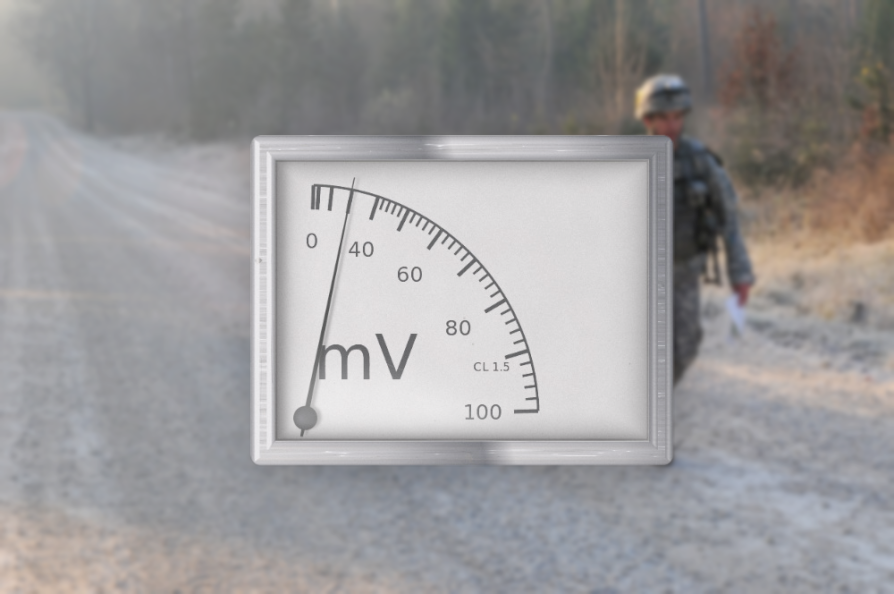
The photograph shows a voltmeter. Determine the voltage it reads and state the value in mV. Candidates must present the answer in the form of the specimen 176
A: 30
